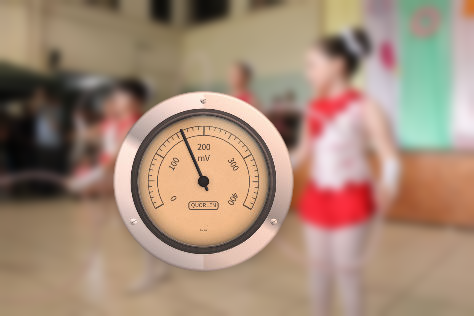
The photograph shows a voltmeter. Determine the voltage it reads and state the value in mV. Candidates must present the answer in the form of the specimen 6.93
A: 160
